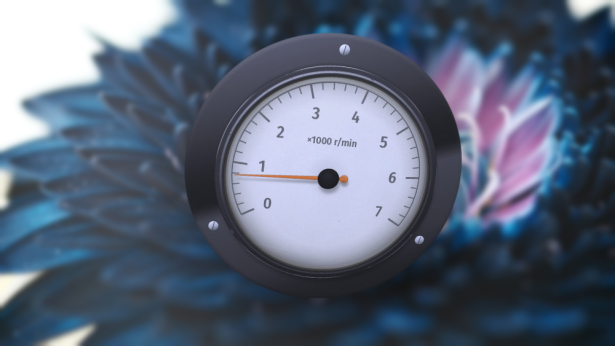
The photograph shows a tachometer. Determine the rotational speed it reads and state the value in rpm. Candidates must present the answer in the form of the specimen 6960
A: 800
